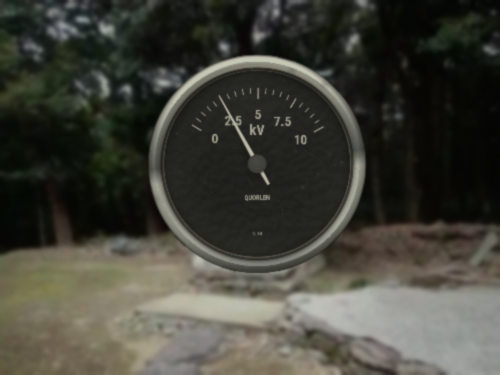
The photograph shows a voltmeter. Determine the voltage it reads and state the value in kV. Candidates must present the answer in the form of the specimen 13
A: 2.5
